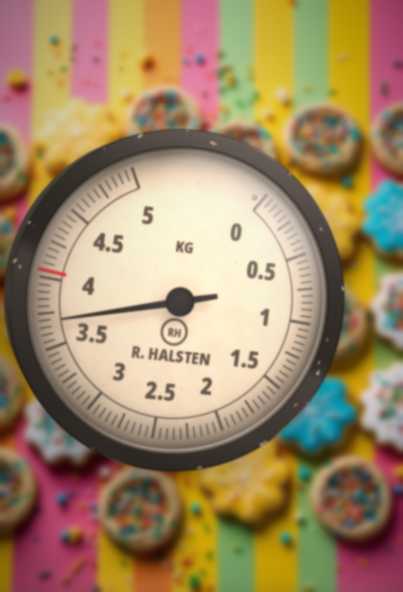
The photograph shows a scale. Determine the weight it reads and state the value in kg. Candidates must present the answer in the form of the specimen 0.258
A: 3.7
